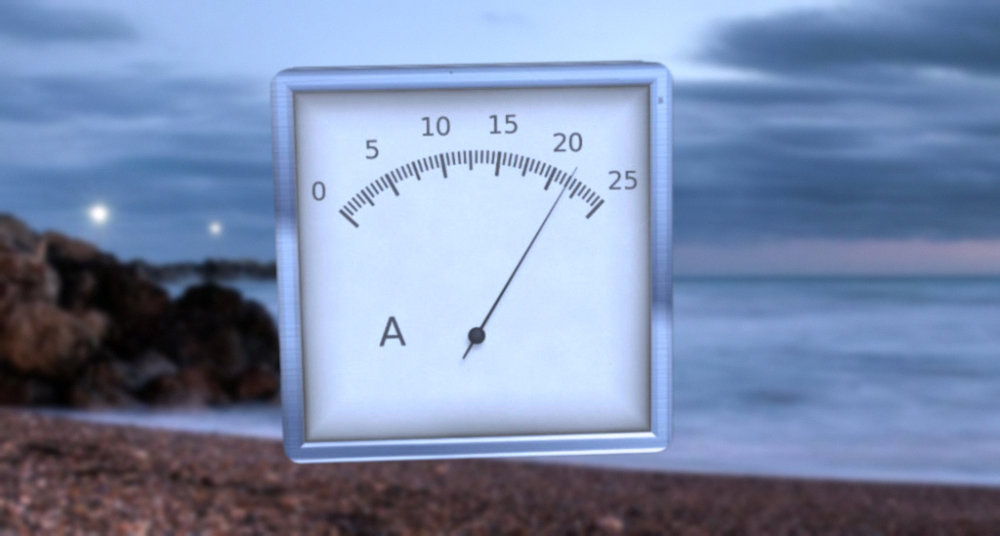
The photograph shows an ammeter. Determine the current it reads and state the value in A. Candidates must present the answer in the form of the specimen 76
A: 21.5
